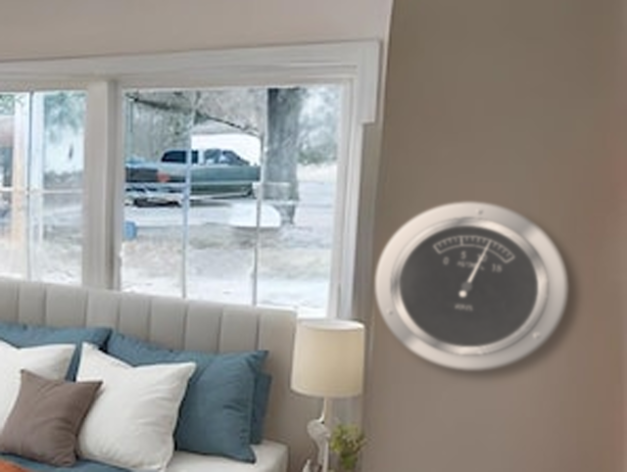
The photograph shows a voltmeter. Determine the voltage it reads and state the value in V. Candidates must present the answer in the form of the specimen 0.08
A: 10
